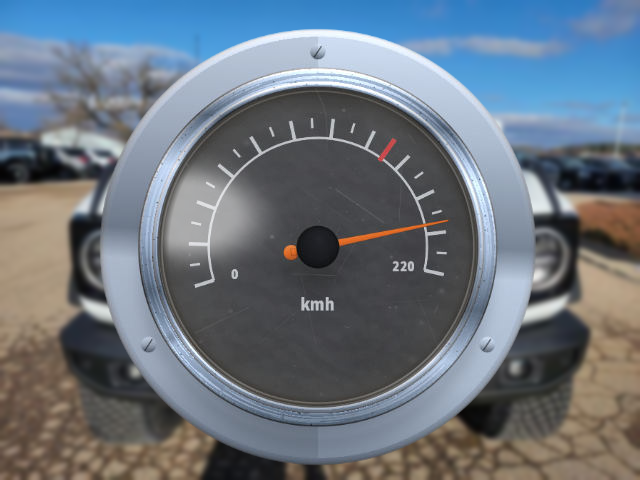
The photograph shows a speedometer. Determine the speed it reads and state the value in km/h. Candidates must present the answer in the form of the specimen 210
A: 195
